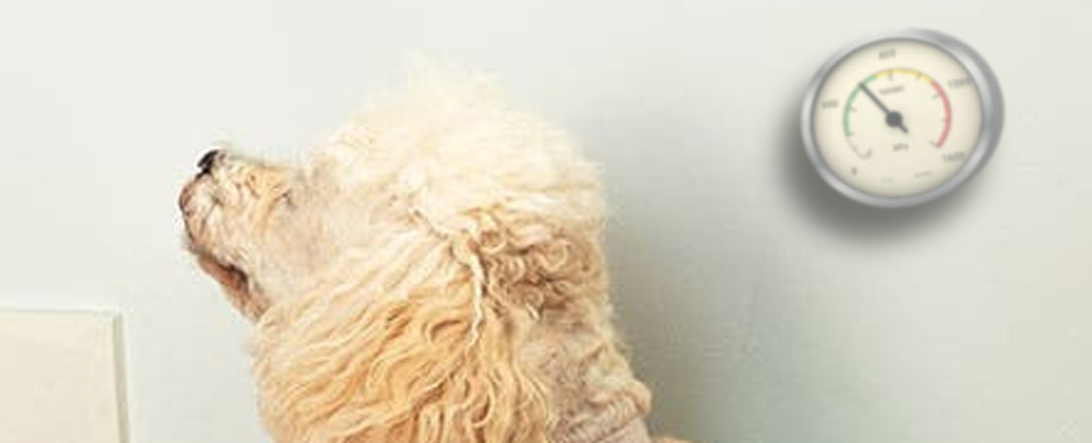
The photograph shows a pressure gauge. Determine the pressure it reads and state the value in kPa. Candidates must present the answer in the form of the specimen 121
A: 600
